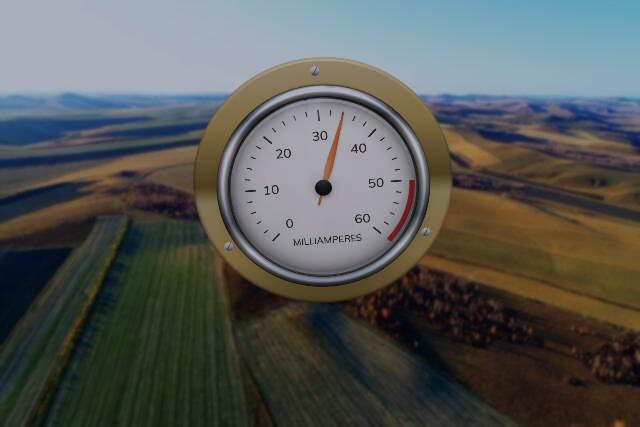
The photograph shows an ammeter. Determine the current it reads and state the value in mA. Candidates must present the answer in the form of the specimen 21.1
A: 34
